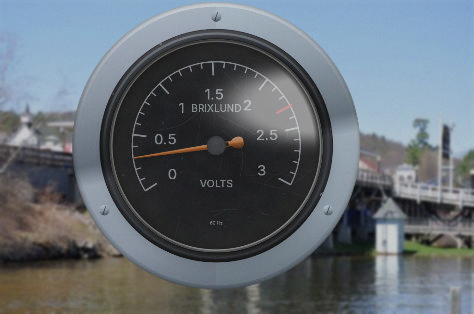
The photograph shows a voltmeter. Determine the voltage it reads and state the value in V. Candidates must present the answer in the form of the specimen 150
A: 0.3
